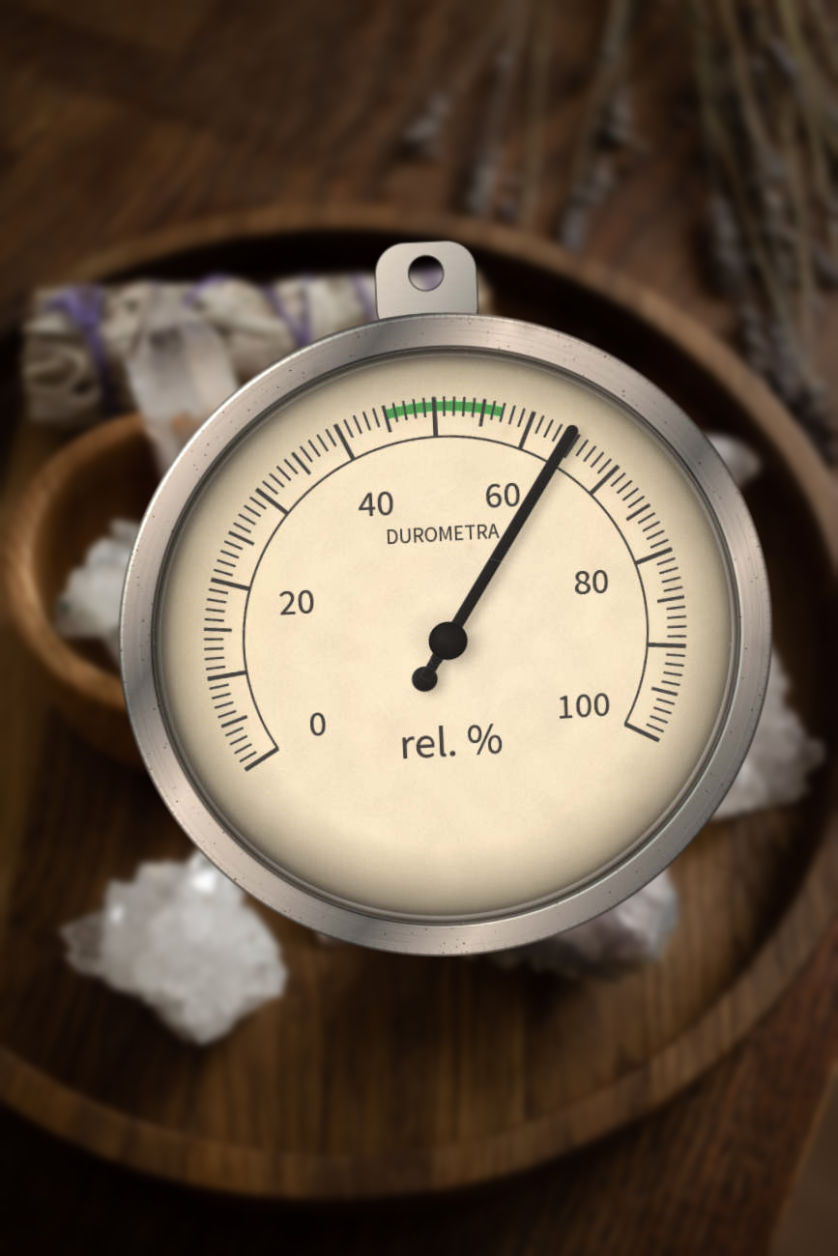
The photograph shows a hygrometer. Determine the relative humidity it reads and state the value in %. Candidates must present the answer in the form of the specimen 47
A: 64
